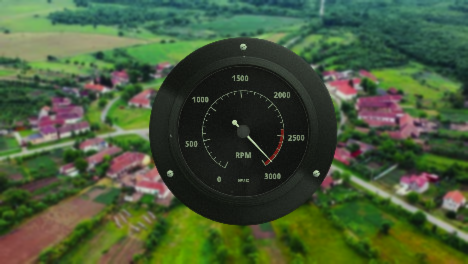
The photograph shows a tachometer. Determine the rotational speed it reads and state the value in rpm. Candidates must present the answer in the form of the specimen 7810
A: 2900
